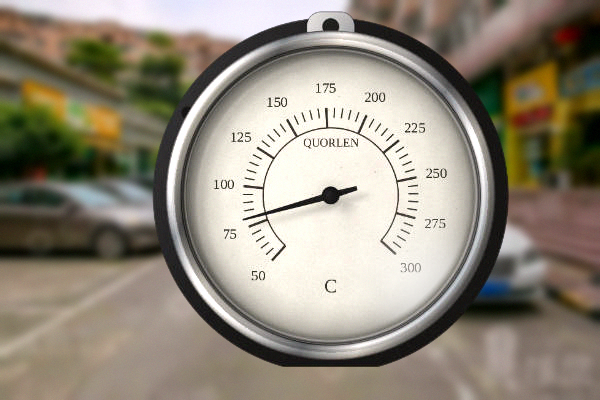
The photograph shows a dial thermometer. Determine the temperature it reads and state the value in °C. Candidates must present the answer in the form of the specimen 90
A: 80
